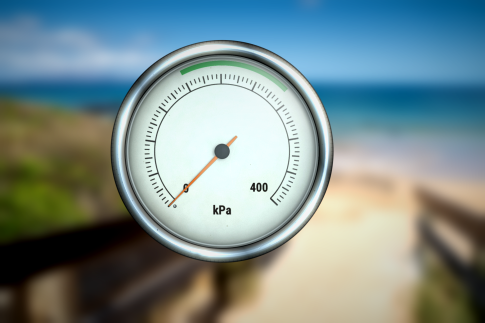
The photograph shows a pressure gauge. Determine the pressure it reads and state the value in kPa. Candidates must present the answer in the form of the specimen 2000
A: 0
